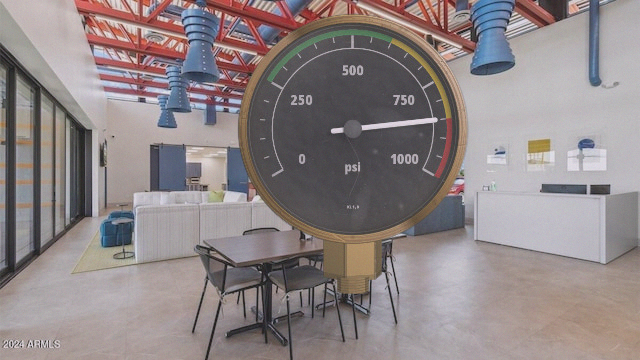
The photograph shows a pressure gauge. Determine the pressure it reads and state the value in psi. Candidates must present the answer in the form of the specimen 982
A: 850
